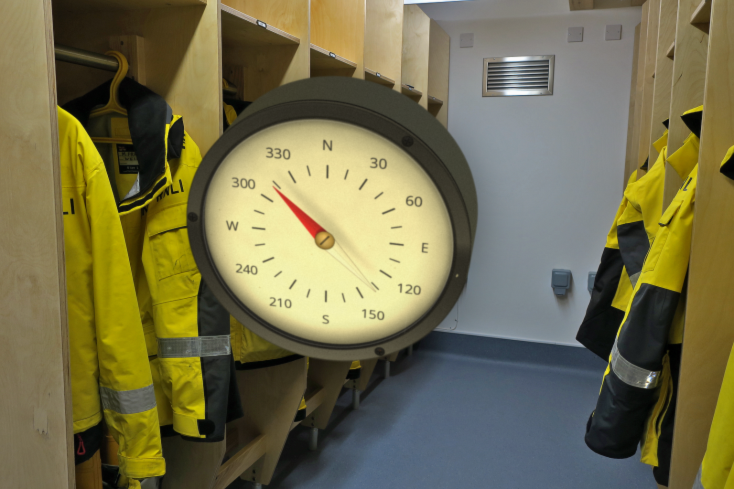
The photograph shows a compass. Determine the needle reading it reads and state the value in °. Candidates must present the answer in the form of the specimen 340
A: 315
